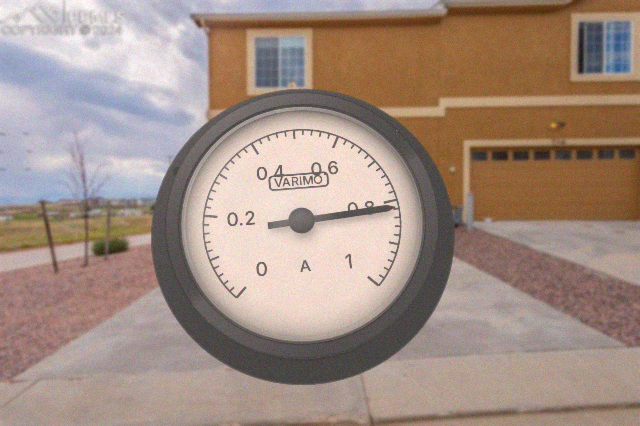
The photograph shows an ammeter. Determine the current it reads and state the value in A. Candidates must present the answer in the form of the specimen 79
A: 0.82
